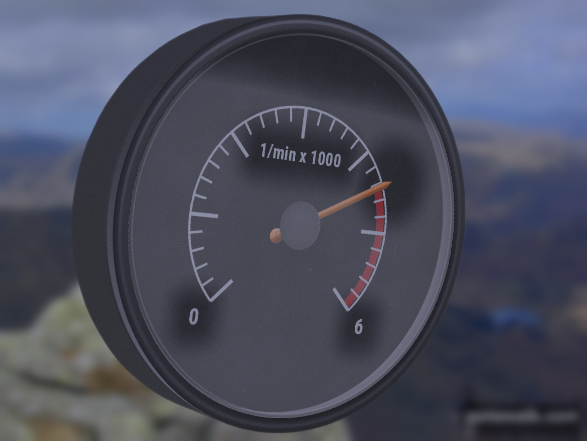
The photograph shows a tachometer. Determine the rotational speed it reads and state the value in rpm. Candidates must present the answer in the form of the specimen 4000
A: 4400
